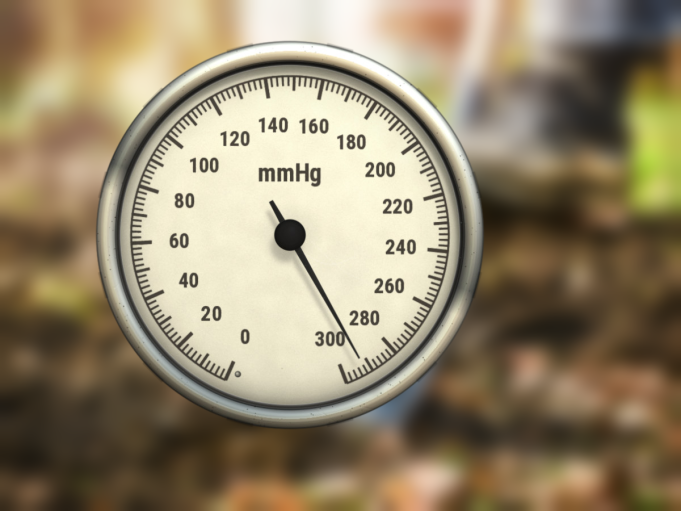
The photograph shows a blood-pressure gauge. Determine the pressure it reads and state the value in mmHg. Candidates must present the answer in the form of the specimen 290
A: 292
